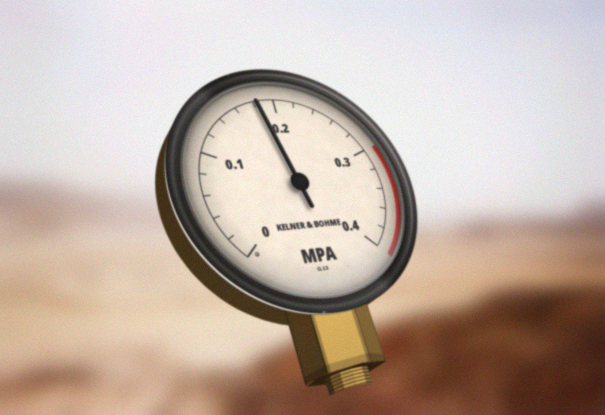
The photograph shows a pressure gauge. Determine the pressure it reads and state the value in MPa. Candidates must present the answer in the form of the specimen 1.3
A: 0.18
